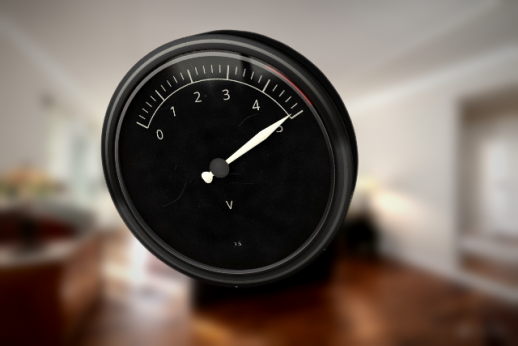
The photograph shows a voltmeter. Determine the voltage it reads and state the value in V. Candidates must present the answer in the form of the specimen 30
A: 4.9
